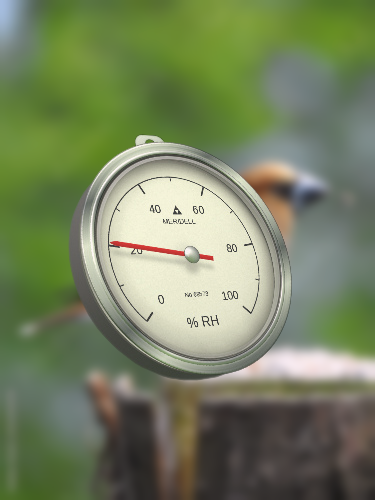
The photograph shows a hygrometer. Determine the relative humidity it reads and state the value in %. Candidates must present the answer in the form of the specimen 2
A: 20
